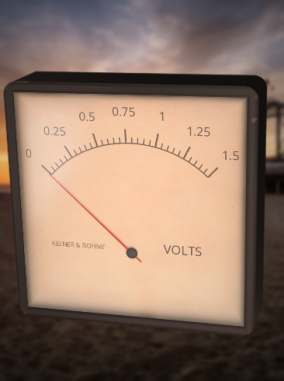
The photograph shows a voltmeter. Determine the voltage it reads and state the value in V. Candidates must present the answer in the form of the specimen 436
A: 0
